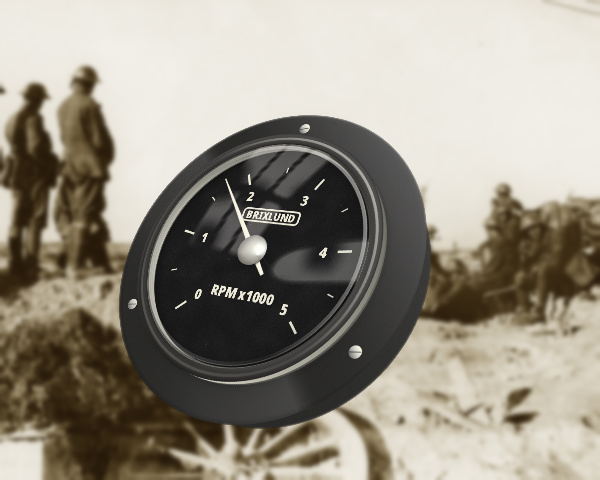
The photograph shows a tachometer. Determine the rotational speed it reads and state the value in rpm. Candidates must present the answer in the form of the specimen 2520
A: 1750
